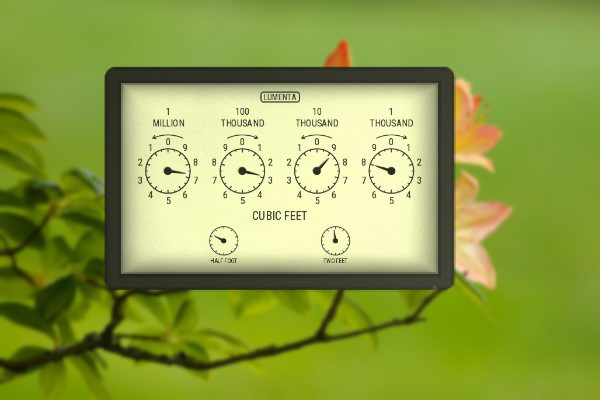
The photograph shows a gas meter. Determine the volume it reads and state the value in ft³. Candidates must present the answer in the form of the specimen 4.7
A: 728800
